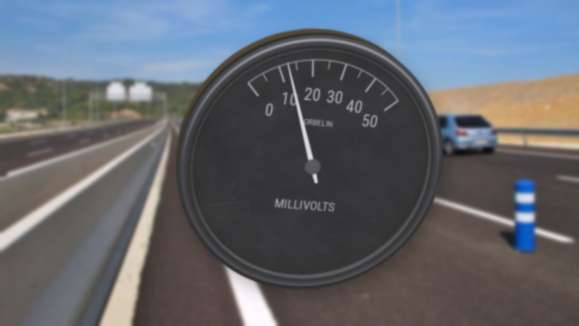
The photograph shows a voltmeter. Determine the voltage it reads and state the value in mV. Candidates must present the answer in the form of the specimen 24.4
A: 12.5
